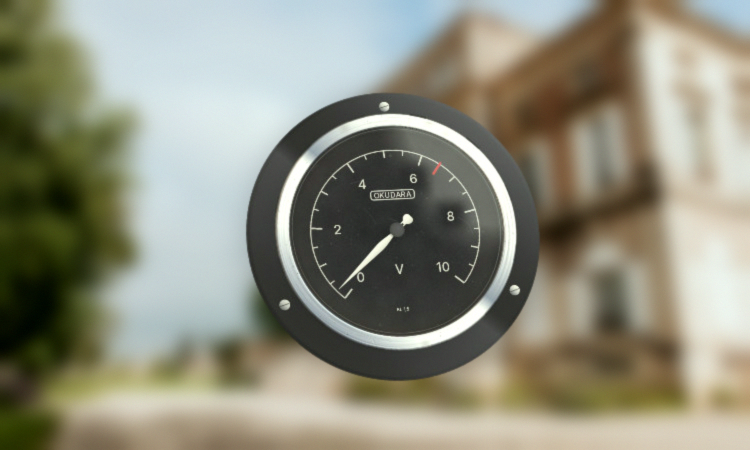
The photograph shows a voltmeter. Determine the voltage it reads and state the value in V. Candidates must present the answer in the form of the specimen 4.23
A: 0.25
